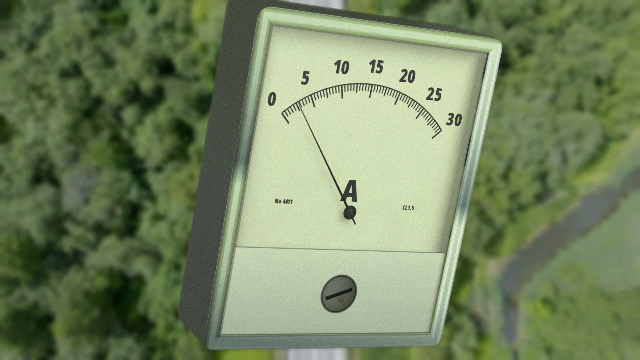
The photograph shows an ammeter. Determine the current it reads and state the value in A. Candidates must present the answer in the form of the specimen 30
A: 2.5
